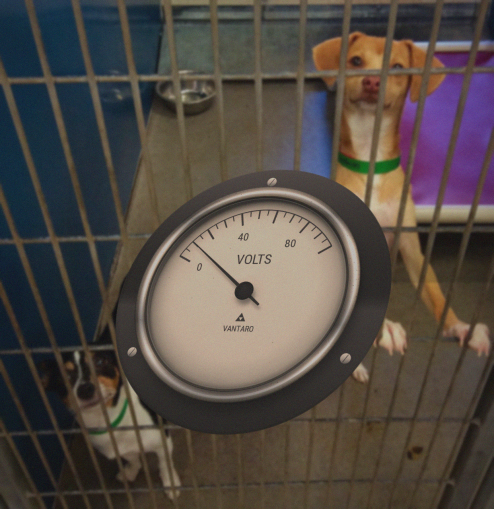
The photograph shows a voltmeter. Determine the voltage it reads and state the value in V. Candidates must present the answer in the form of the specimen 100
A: 10
